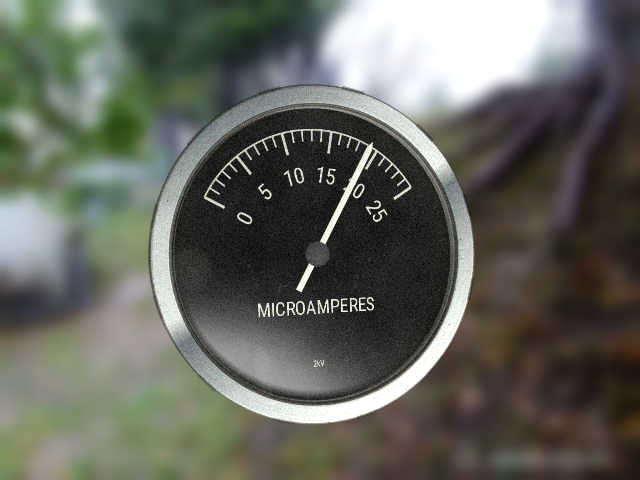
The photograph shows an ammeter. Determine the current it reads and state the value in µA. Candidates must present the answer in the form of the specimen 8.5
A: 19
